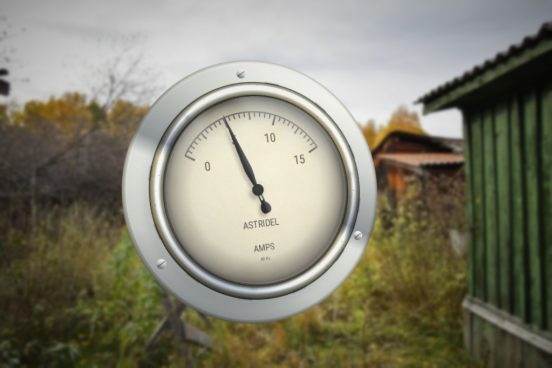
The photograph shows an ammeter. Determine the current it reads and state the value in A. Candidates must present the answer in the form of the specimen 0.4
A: 5
